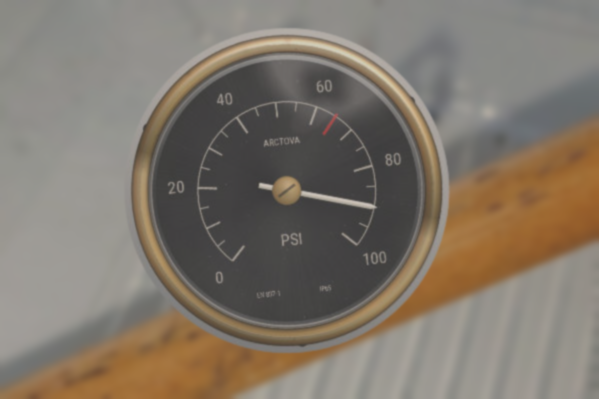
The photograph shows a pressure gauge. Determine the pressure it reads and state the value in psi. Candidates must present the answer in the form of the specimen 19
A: 90
